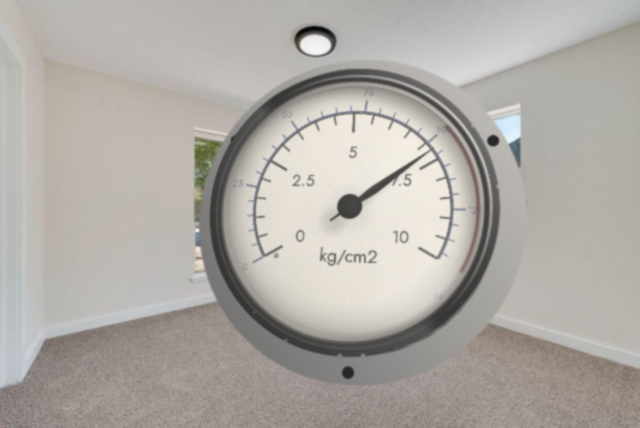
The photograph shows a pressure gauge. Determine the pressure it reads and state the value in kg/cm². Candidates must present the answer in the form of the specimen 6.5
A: 7.25
